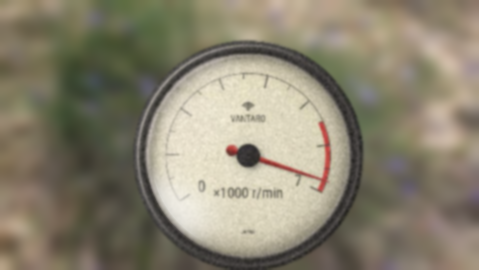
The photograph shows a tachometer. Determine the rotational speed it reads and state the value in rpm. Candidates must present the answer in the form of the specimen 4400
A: 6750
